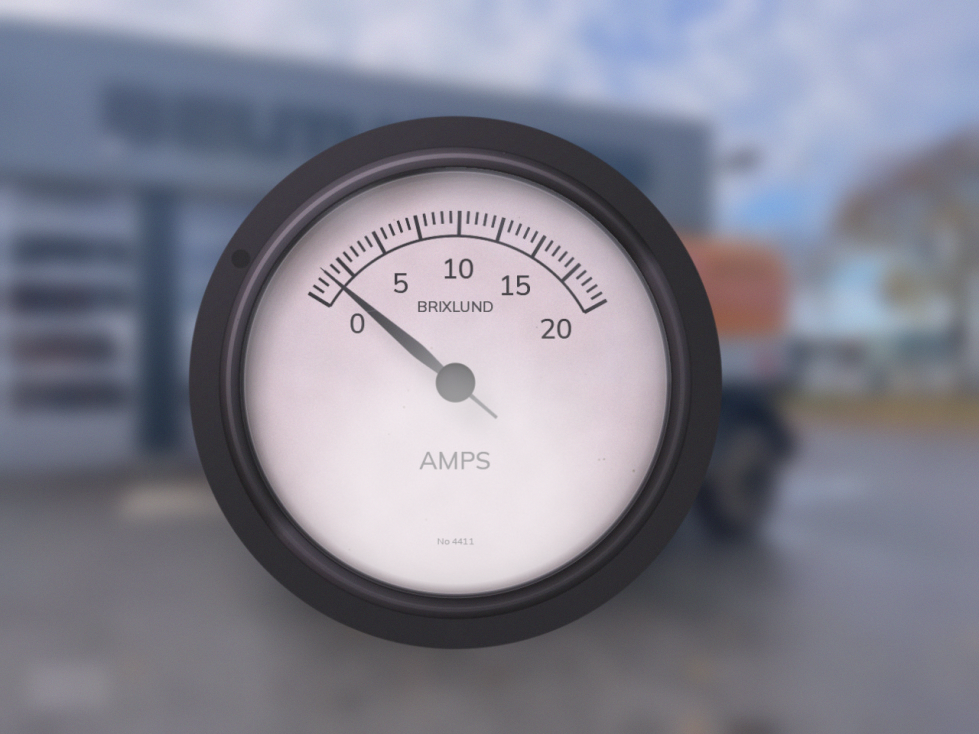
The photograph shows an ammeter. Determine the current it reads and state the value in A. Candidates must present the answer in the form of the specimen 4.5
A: 1.5
